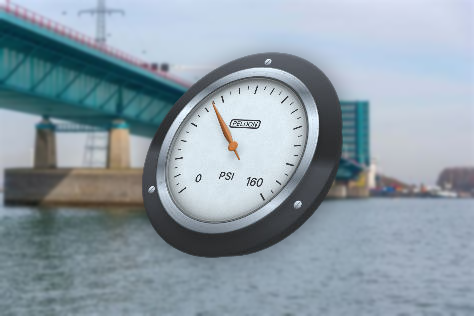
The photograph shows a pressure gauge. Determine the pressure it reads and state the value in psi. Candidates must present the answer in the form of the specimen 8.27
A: 55
